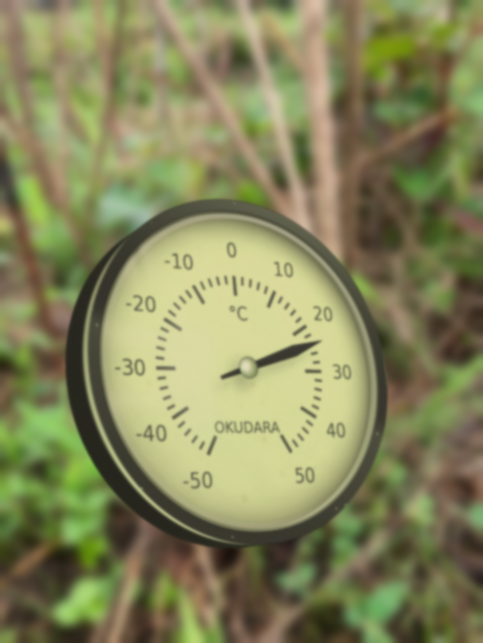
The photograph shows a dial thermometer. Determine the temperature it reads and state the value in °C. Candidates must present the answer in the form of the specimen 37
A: 24
